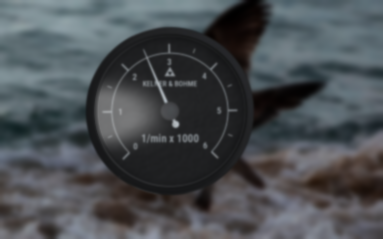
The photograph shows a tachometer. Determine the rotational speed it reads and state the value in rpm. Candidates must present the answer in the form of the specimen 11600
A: 2500
